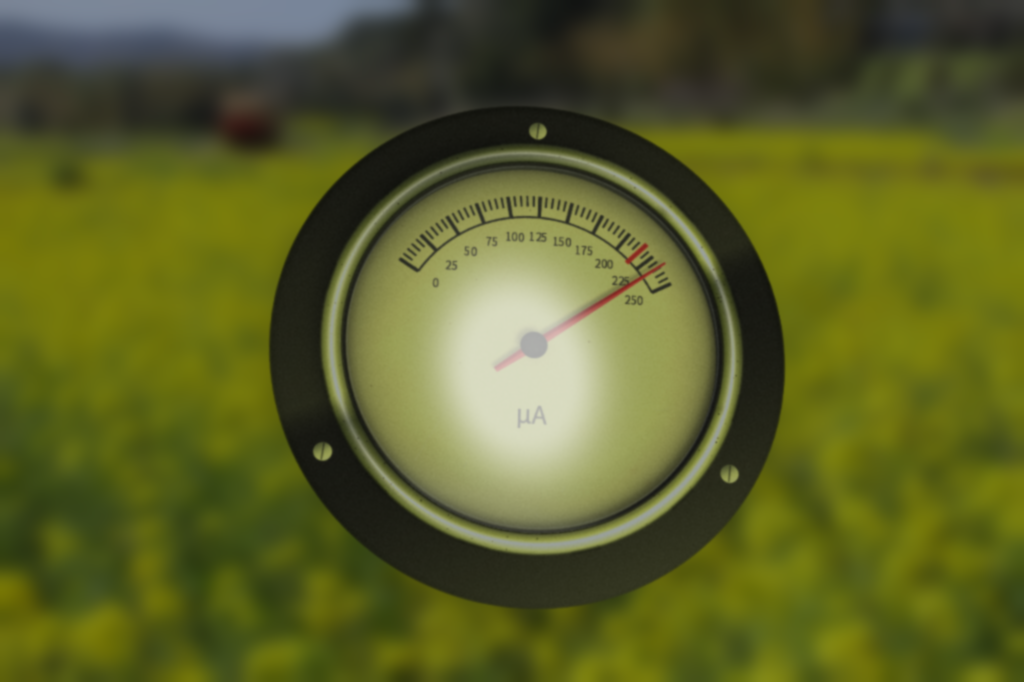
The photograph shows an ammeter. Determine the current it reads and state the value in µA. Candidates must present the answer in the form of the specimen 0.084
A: 235
